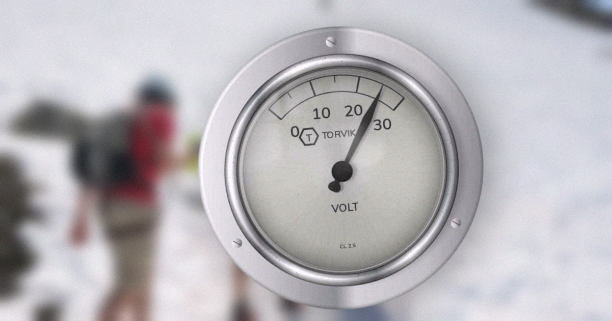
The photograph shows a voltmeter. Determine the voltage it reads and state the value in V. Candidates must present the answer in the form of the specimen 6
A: 25
